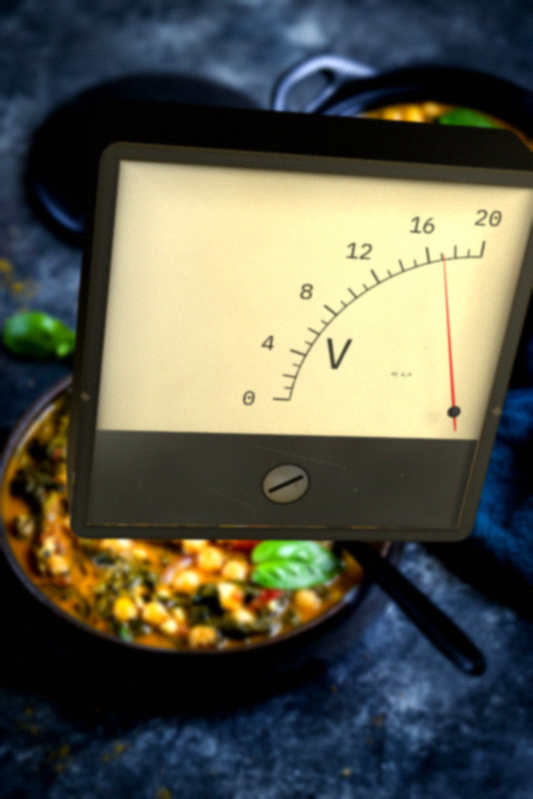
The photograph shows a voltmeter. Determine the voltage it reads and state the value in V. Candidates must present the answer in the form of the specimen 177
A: 17
